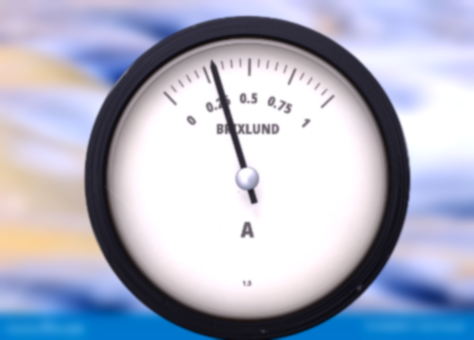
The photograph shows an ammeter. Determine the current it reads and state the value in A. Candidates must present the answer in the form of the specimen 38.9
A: 0.3
